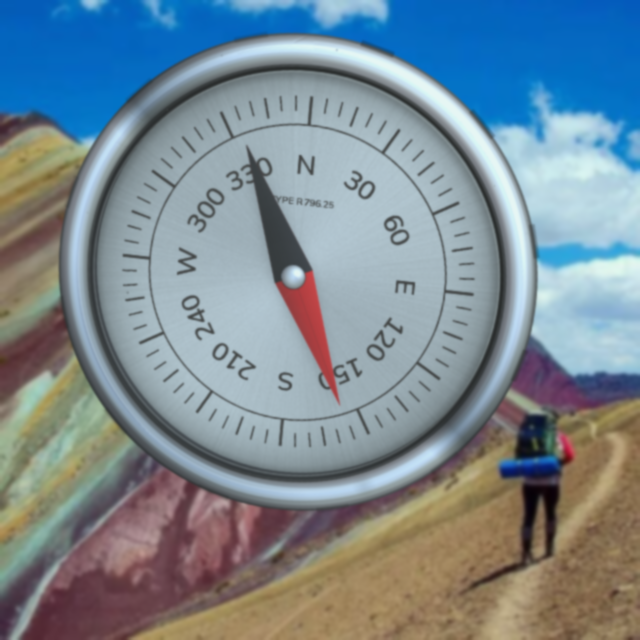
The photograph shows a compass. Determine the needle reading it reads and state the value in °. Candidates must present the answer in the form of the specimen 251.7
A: 155
